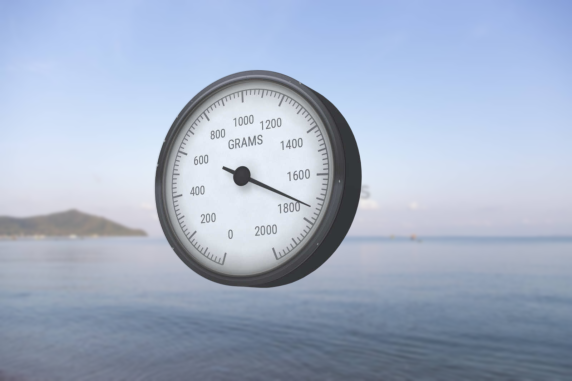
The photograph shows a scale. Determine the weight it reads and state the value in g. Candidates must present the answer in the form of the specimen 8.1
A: 1740
